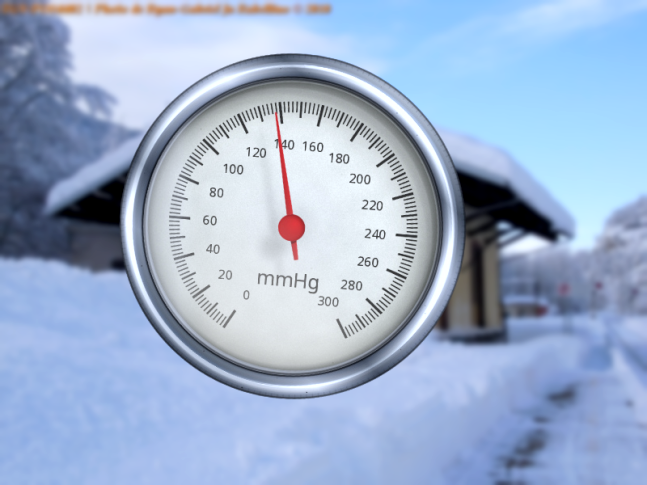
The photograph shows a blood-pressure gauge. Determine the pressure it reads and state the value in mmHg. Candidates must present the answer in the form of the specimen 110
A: 138
